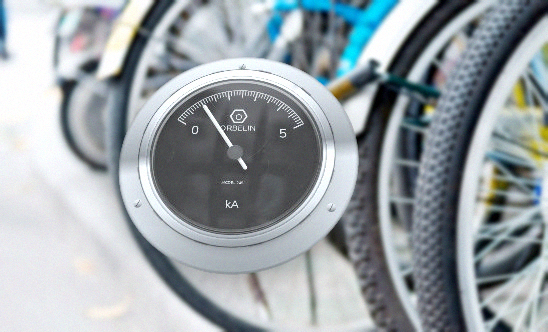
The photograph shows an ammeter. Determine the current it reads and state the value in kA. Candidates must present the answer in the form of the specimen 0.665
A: 1
